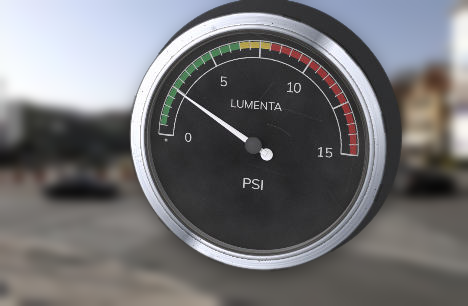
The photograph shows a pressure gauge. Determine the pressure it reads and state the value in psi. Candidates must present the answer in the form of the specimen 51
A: 2.5
